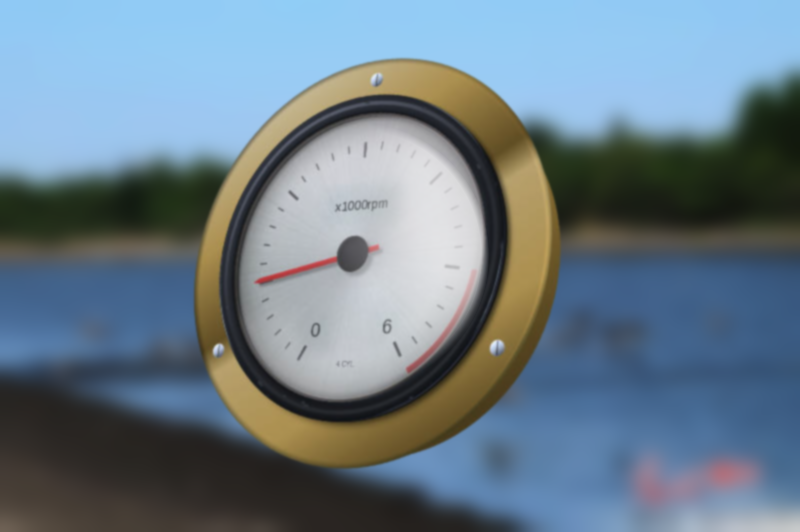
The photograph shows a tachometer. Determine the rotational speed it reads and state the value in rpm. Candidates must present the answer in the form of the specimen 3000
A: 1000
